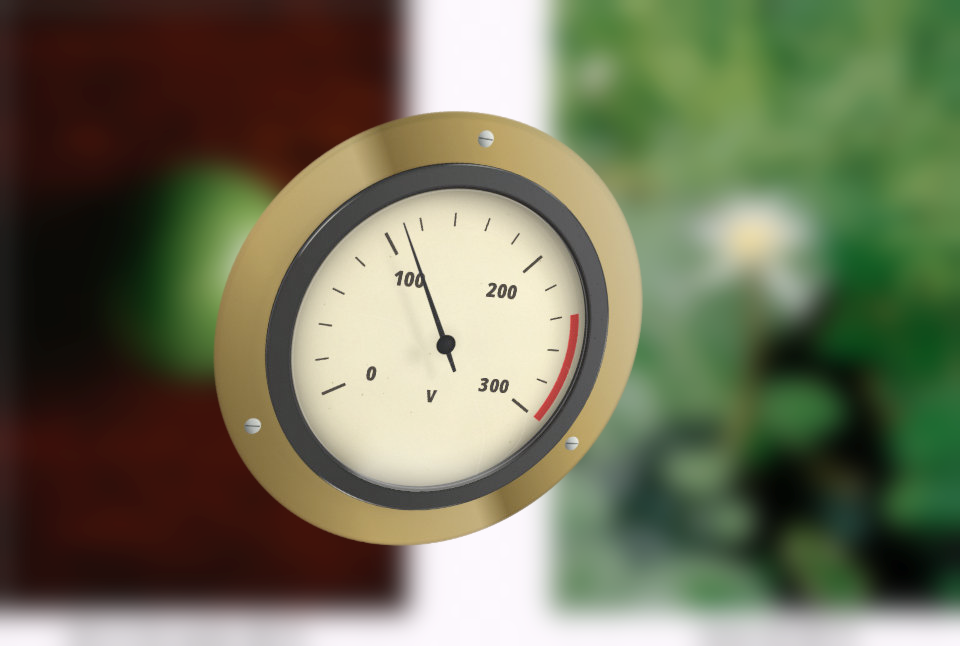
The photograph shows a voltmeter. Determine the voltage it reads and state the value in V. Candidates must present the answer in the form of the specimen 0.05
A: 110
